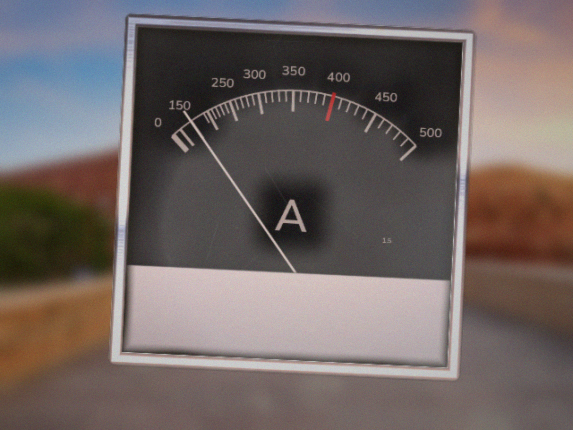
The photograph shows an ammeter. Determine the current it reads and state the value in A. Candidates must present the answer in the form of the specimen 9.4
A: 150
